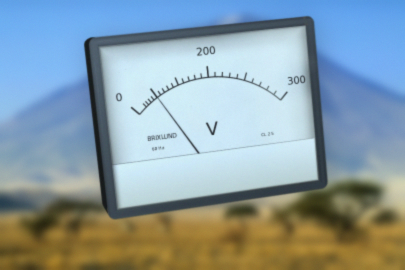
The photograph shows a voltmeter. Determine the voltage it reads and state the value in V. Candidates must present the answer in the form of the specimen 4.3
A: 100
